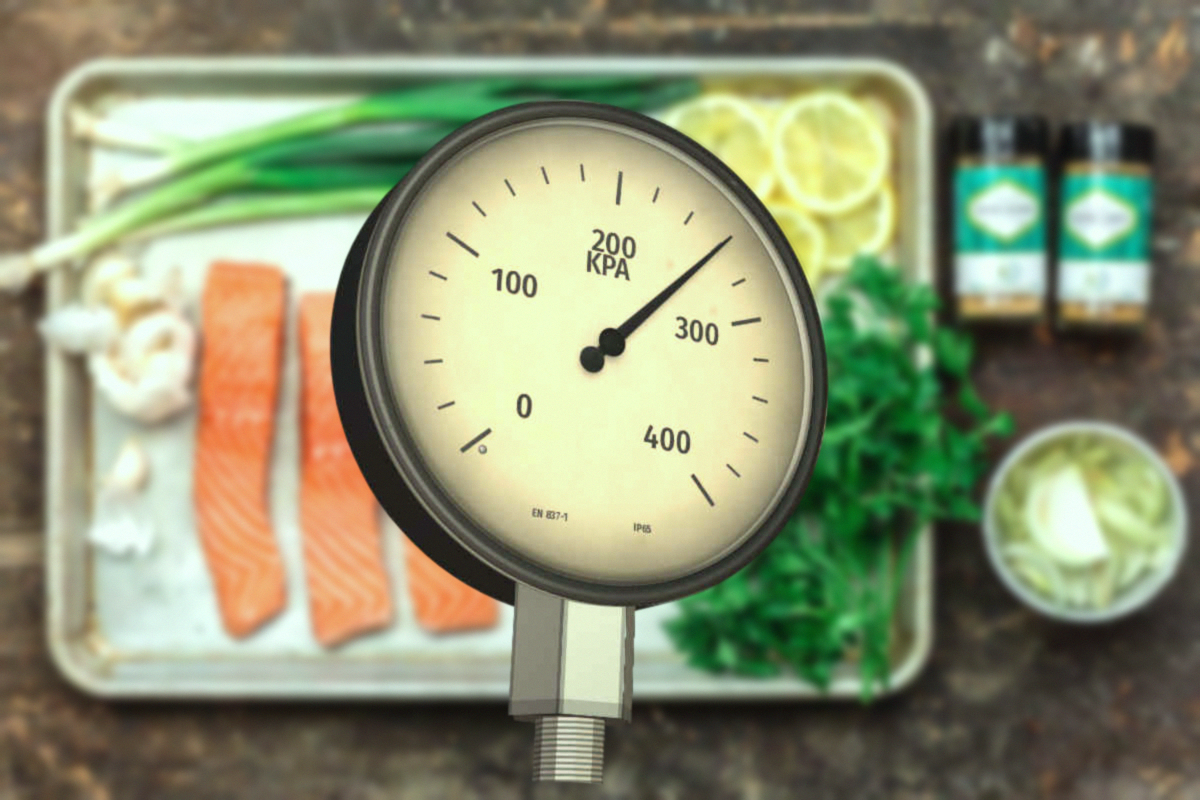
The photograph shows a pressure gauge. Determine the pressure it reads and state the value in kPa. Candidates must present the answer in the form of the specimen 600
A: 260
